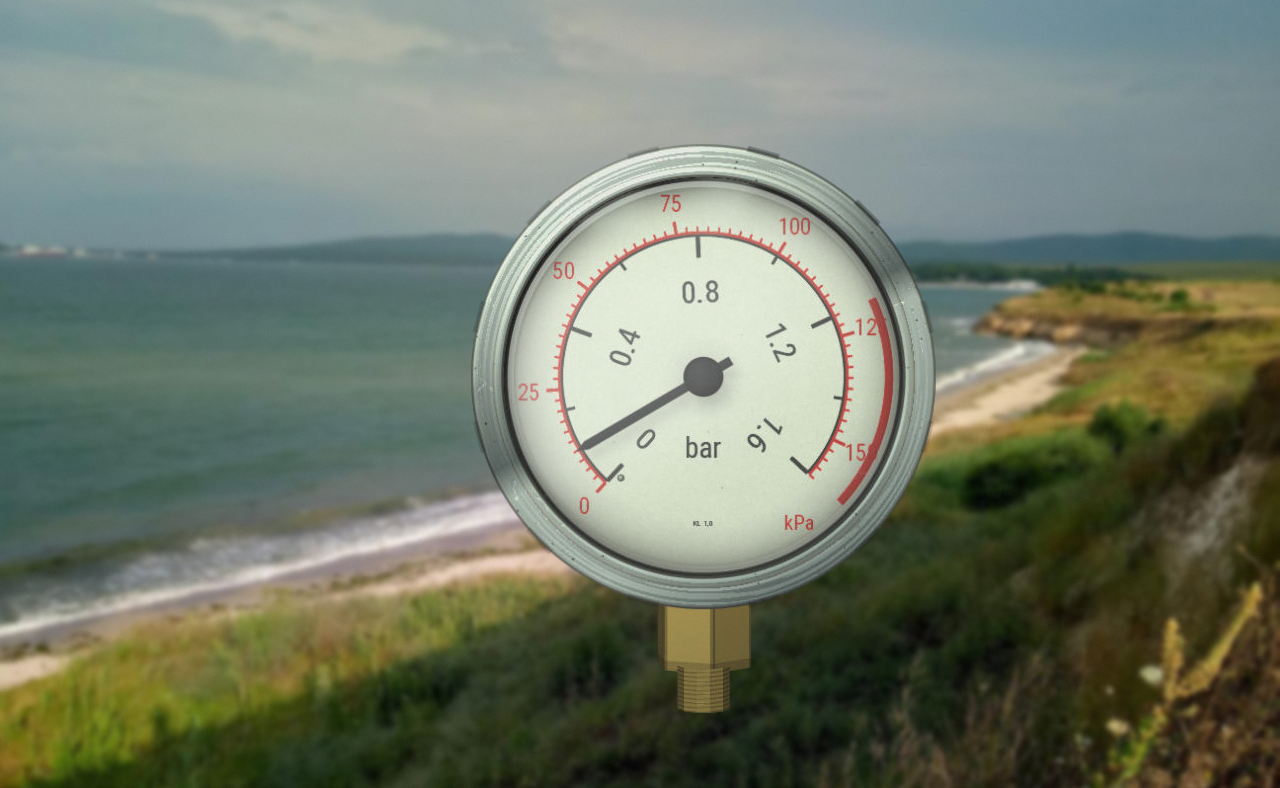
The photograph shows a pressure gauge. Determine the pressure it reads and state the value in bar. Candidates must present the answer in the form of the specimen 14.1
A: 0.1
